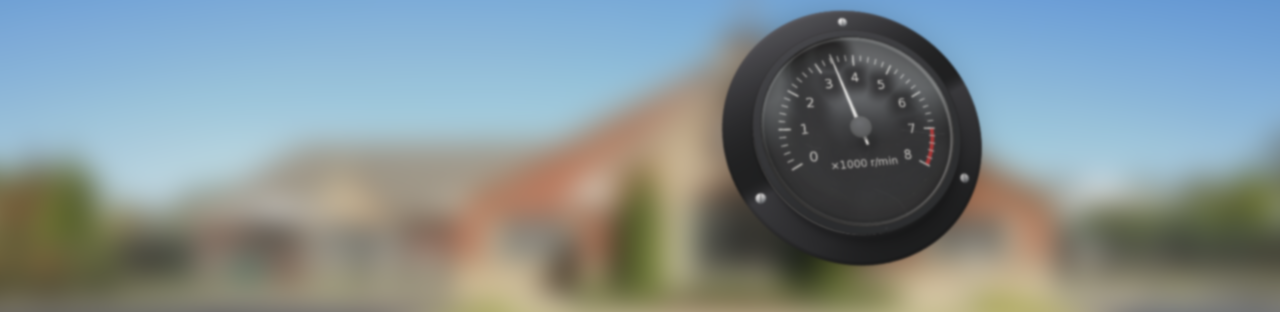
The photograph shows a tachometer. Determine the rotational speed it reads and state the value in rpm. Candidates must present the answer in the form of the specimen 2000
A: 3400
